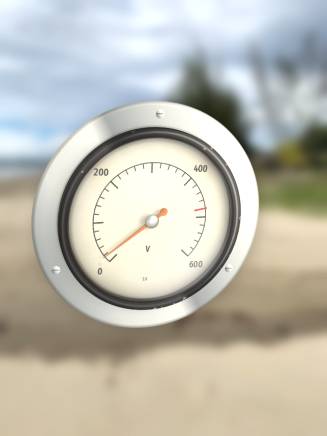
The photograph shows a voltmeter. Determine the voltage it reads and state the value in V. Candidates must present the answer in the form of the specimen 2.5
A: 20
